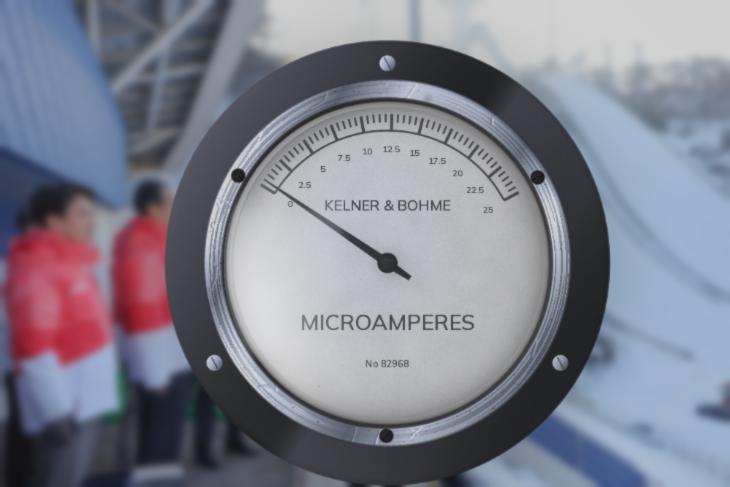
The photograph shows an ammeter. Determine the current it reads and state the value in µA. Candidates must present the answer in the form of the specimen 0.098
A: 0.5
